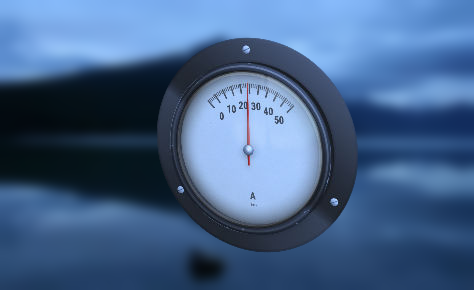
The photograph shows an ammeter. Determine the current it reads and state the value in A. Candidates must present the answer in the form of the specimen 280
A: 25
